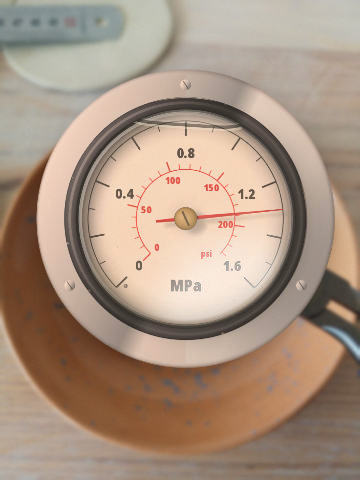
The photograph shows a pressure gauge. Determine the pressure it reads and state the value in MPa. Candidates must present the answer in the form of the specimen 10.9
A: 1.3
